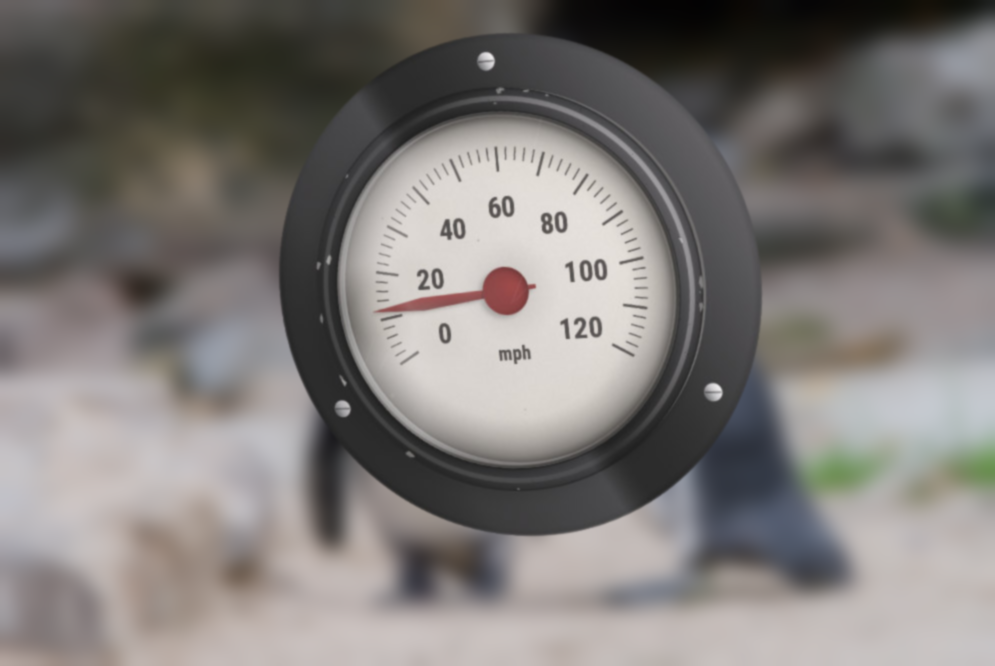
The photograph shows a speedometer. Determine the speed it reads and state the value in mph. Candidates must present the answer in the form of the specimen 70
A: 12
